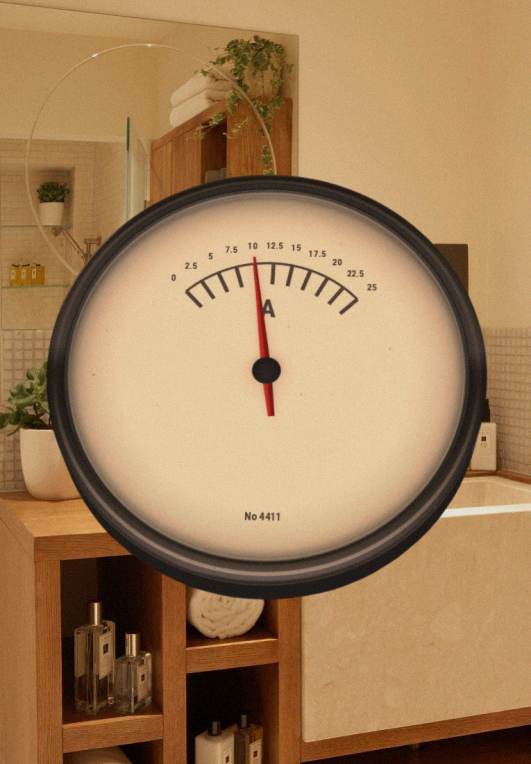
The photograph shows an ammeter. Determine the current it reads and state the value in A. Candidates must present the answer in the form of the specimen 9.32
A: 10
